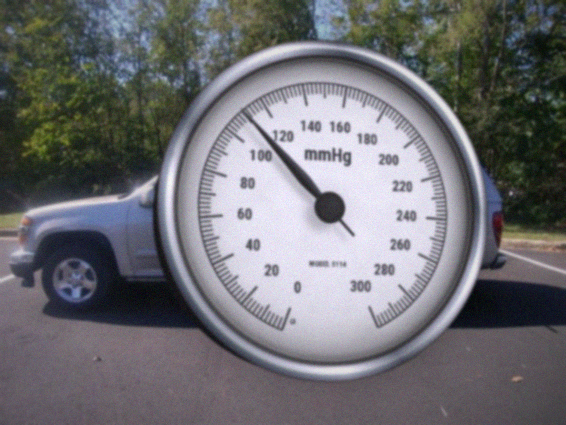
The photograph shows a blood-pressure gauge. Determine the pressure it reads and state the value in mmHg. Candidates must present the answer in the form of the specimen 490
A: 110
